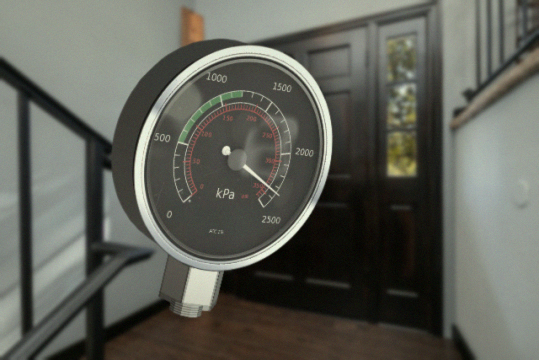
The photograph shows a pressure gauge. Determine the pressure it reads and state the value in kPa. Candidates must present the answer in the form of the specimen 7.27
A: 2350
